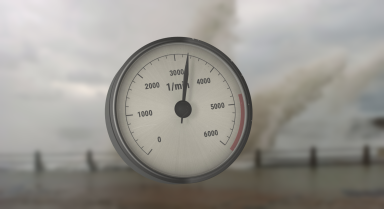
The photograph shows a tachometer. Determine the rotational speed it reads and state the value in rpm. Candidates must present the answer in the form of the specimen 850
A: 3300
